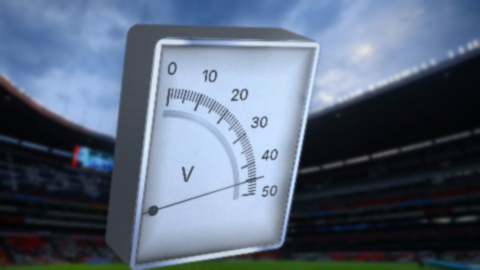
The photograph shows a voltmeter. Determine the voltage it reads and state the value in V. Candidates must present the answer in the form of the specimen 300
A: 45
